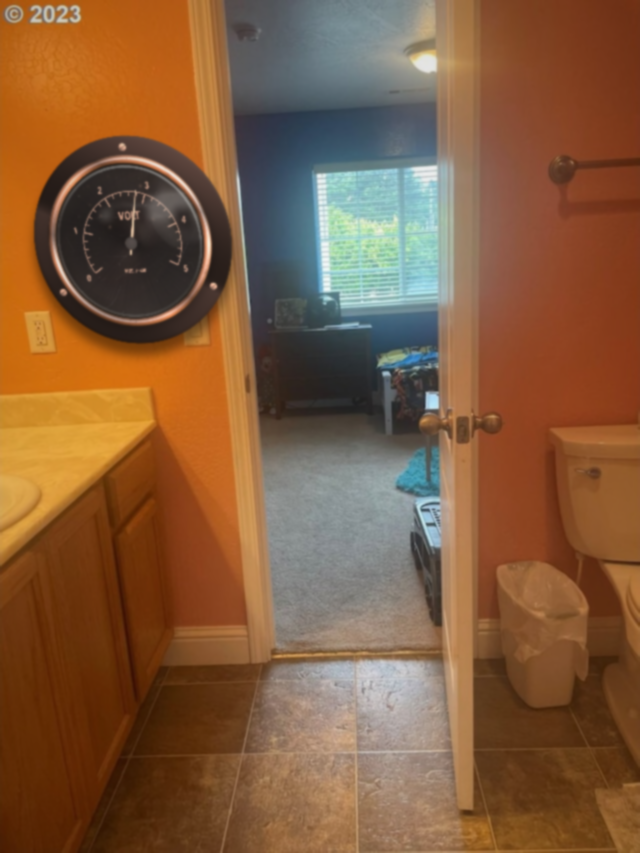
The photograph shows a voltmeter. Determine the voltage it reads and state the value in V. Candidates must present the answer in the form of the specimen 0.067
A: 2.8
